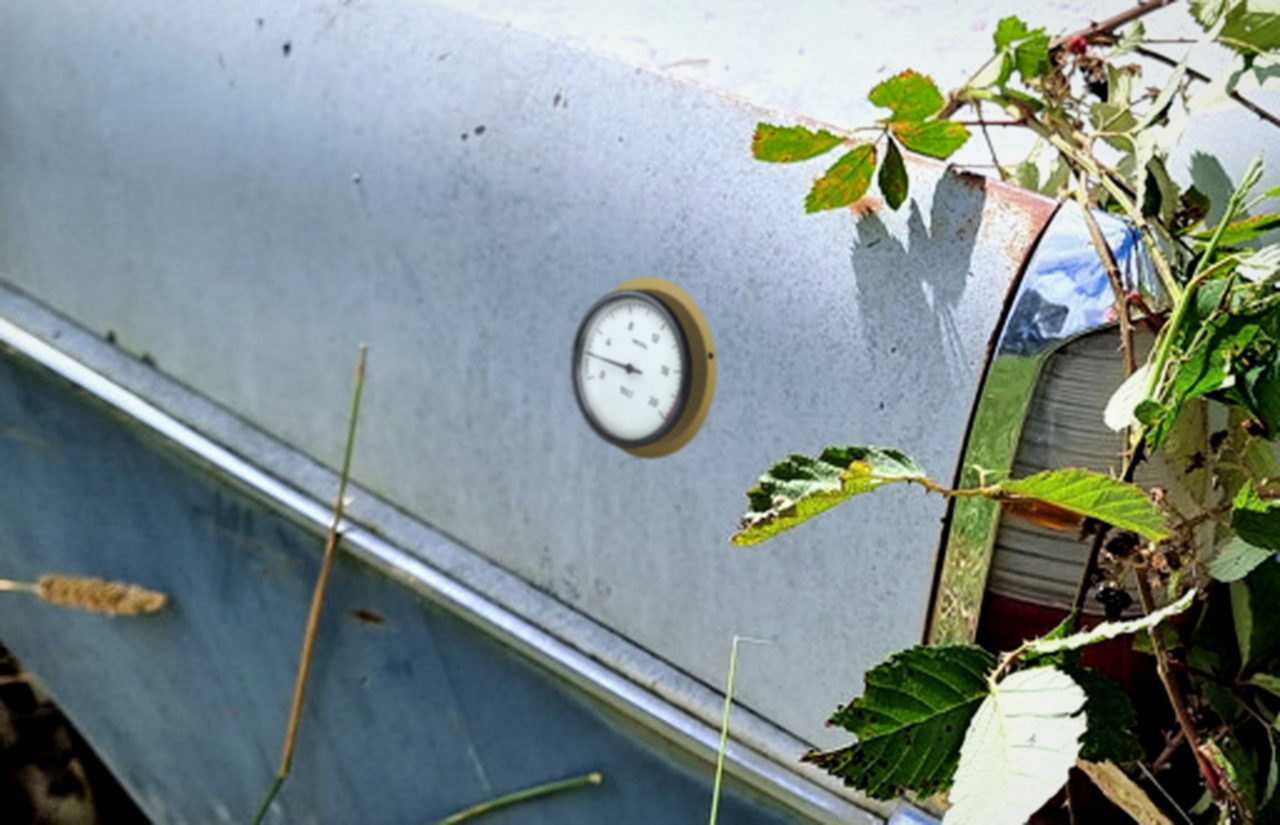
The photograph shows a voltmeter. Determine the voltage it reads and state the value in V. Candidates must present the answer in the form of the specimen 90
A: 2
